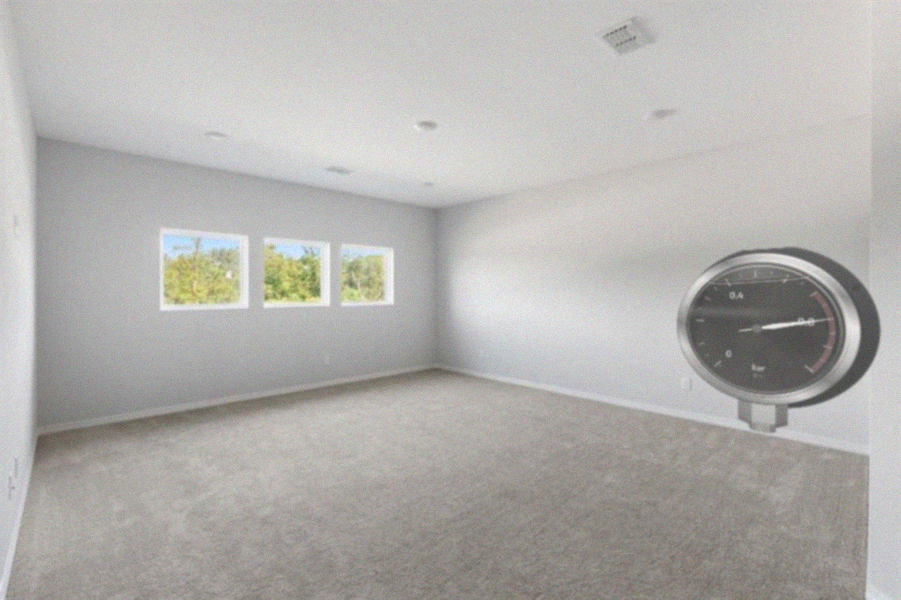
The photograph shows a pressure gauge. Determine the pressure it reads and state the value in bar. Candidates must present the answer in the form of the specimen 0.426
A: 0.8
